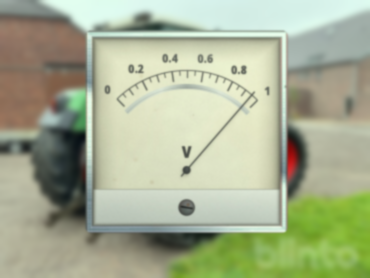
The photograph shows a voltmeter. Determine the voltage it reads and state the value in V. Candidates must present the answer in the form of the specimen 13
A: 0.95
